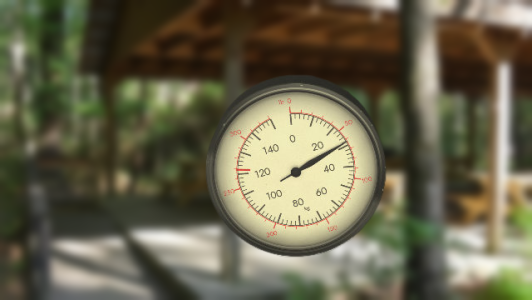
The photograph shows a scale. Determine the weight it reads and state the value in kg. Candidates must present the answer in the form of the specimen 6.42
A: 28
